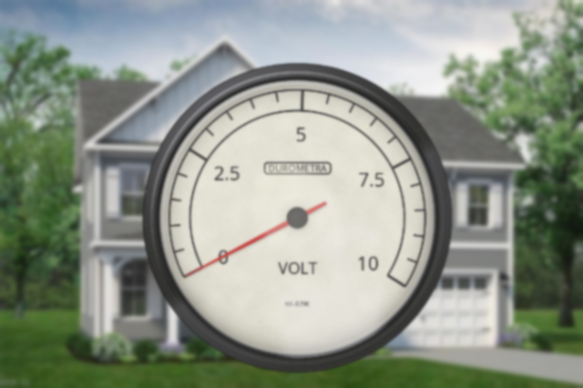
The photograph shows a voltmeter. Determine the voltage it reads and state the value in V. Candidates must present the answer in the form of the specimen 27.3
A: 0
